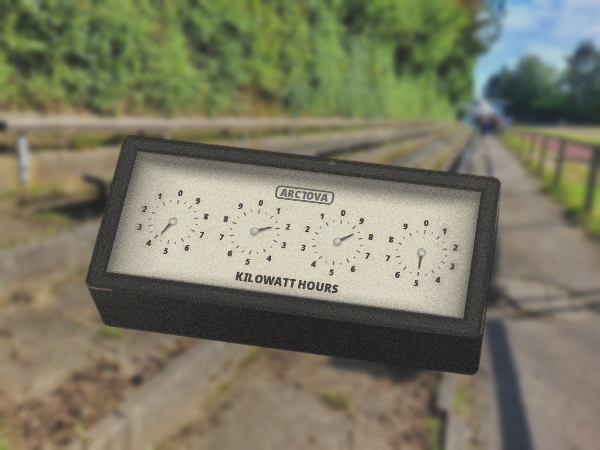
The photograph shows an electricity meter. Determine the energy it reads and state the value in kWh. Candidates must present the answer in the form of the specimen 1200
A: 4185
